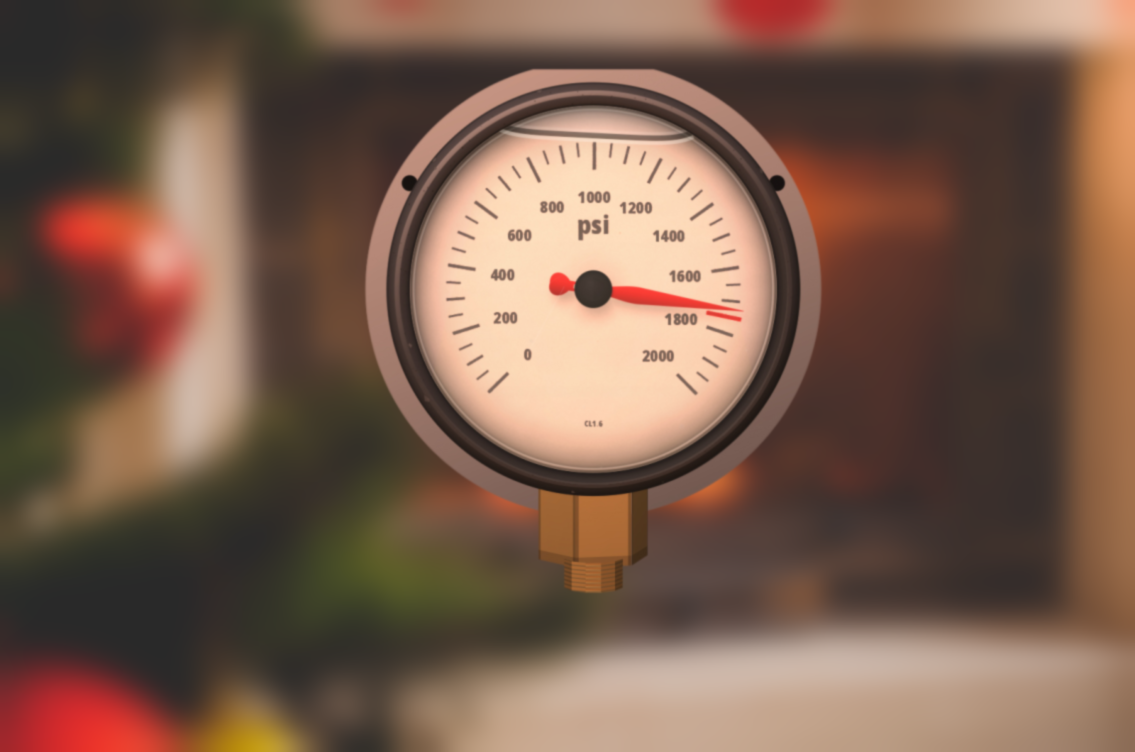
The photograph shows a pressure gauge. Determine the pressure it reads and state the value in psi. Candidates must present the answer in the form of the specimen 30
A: 1725
